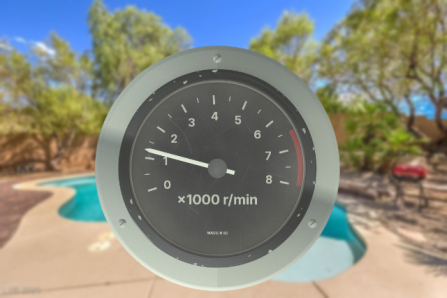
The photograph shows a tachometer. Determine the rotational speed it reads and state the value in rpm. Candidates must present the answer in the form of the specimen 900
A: 1250
